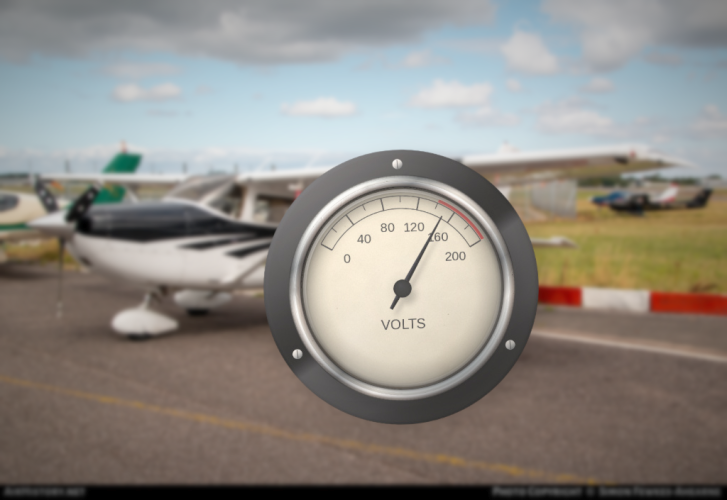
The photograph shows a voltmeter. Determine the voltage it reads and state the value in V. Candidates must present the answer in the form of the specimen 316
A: 150
